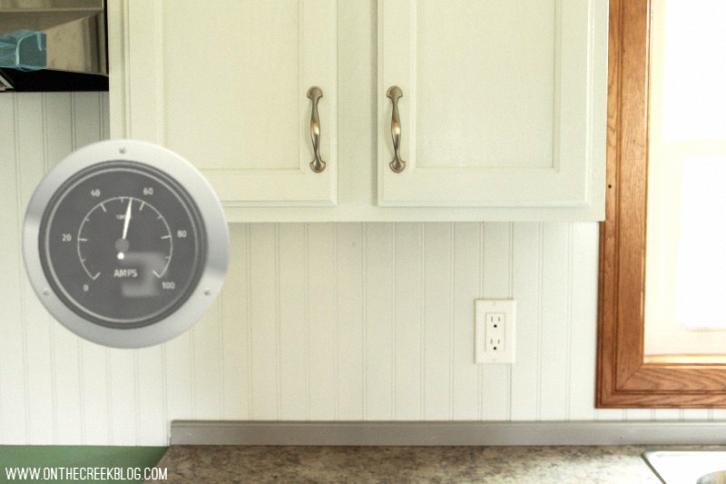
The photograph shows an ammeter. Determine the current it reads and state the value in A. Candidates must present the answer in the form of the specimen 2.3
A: 55
